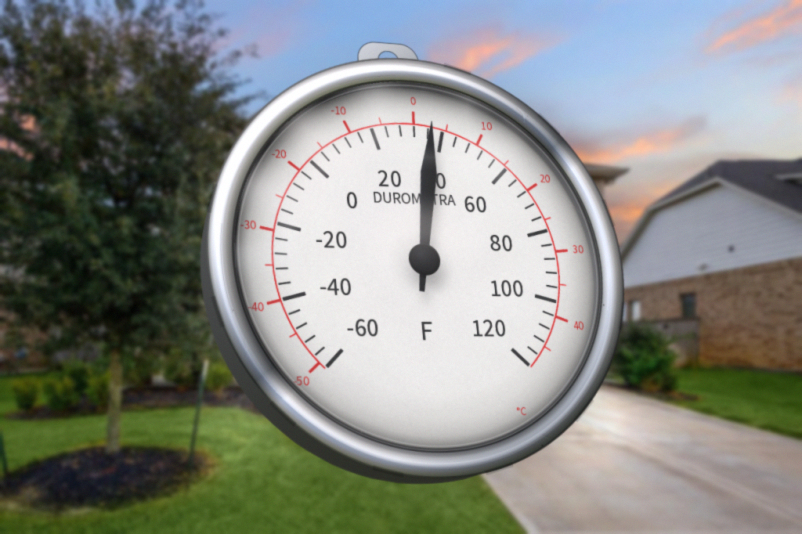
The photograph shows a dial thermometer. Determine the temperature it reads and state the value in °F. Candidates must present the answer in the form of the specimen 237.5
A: 36
